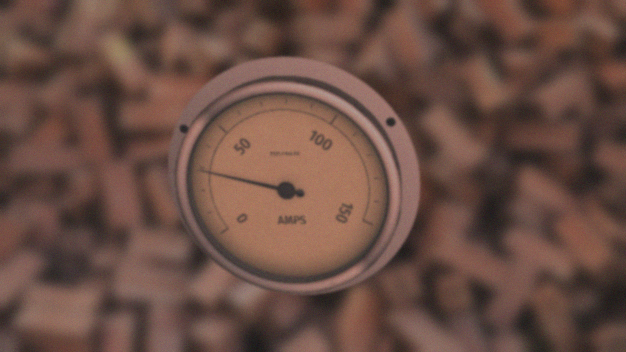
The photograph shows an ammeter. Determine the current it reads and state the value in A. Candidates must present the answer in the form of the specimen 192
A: 30
